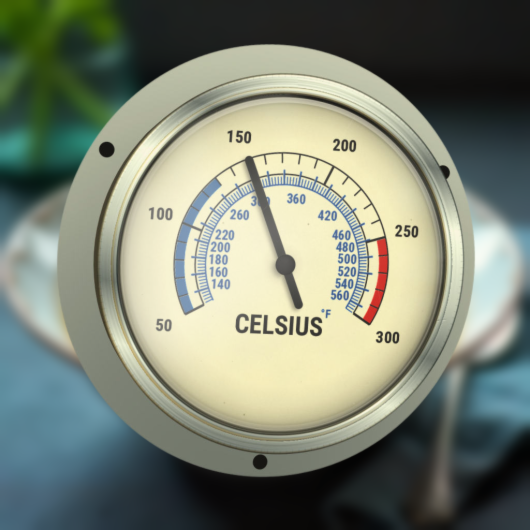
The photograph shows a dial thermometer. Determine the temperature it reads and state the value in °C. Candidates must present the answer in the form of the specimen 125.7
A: 150
